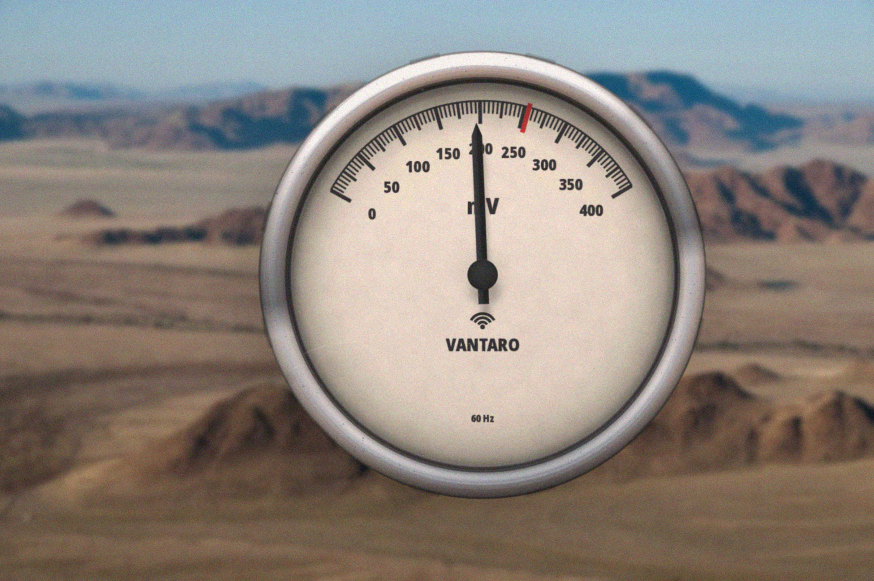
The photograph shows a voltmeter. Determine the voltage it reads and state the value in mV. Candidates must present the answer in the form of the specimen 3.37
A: 195
